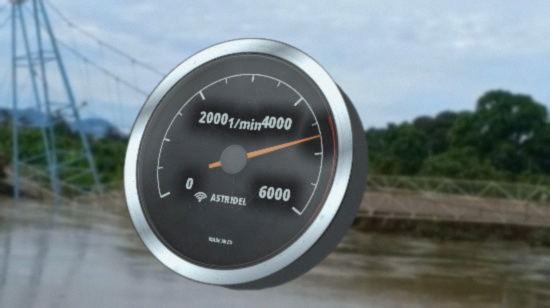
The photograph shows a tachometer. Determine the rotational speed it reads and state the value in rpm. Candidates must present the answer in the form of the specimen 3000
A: 4750
